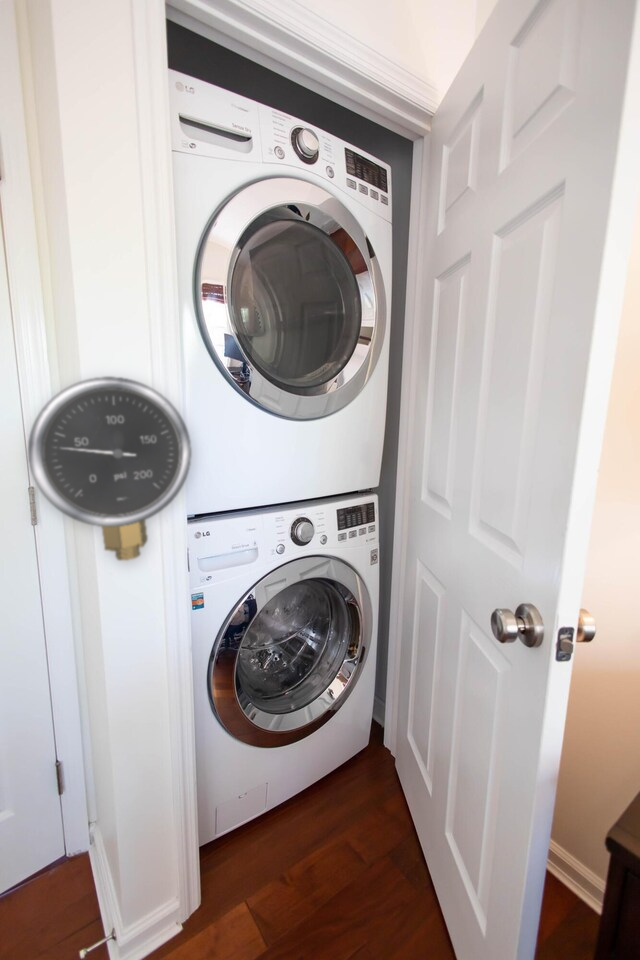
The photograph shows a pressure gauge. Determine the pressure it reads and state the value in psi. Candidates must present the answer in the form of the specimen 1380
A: 40
